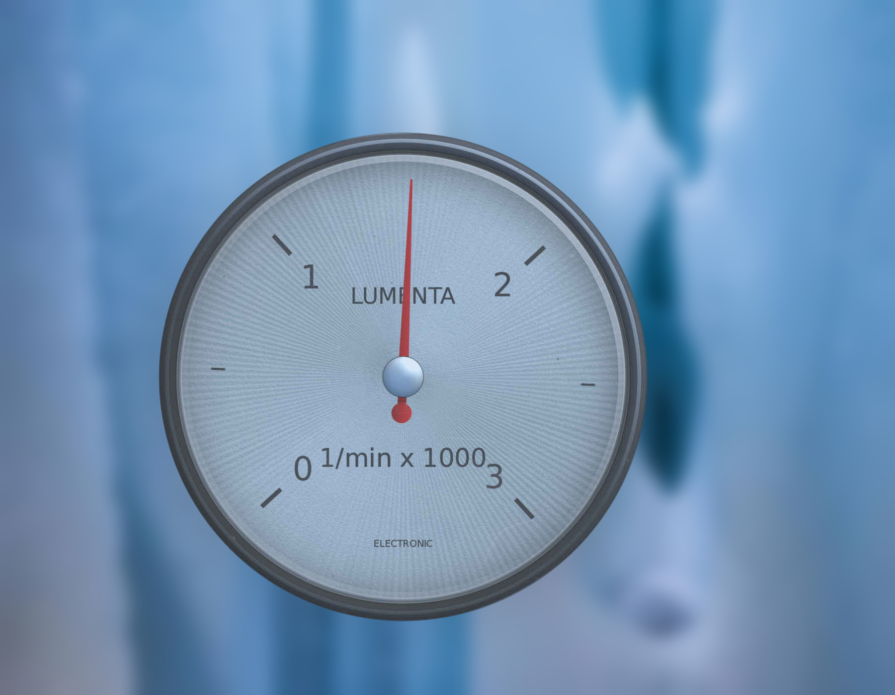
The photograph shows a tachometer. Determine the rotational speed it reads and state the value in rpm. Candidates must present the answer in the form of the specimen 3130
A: 1500
